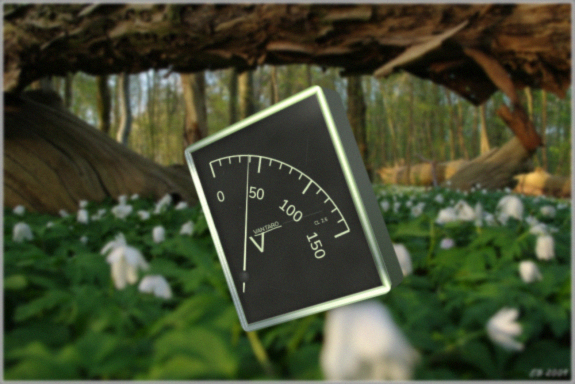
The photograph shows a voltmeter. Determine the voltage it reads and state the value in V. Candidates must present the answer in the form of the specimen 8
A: 40
